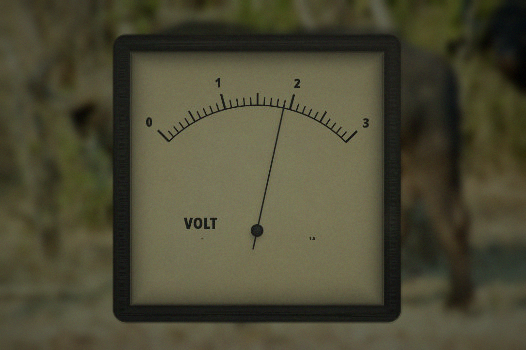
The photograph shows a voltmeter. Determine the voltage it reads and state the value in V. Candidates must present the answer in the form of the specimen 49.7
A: 1.9
